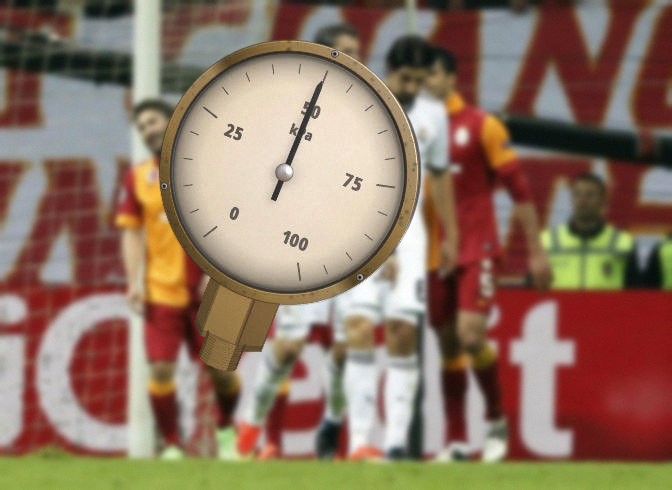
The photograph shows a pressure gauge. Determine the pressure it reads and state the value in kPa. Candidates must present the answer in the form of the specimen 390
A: 50
